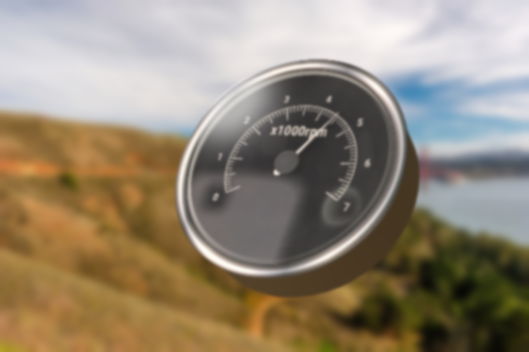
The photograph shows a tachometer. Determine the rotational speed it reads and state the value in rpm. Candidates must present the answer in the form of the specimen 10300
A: 4500
